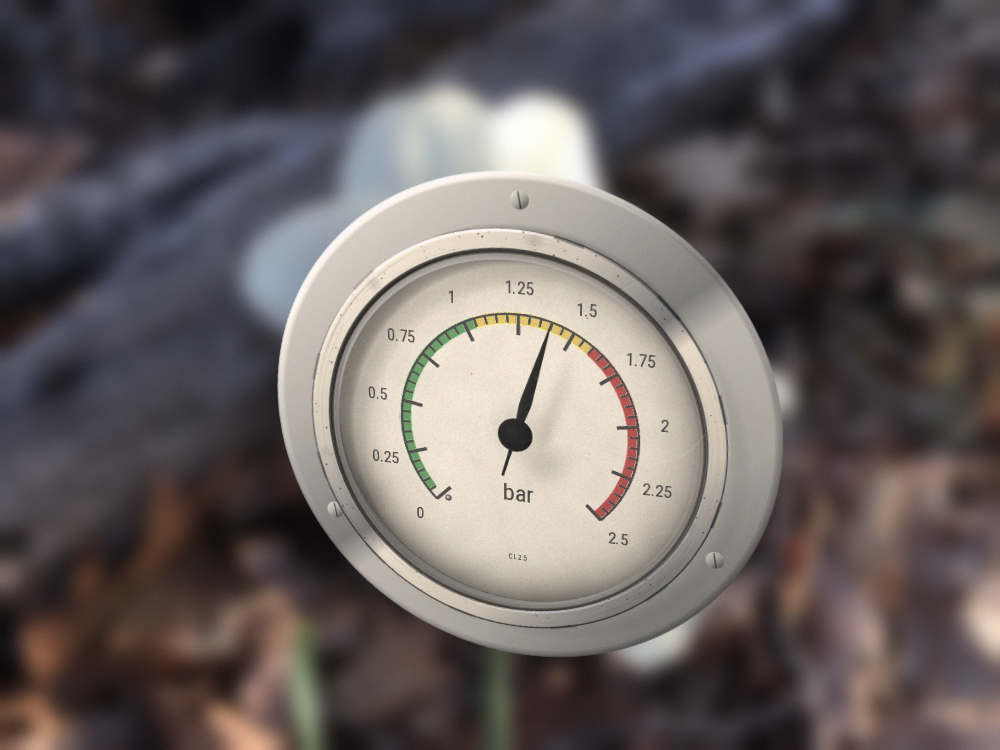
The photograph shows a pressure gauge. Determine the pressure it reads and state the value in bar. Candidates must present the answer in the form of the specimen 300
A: 1.4
